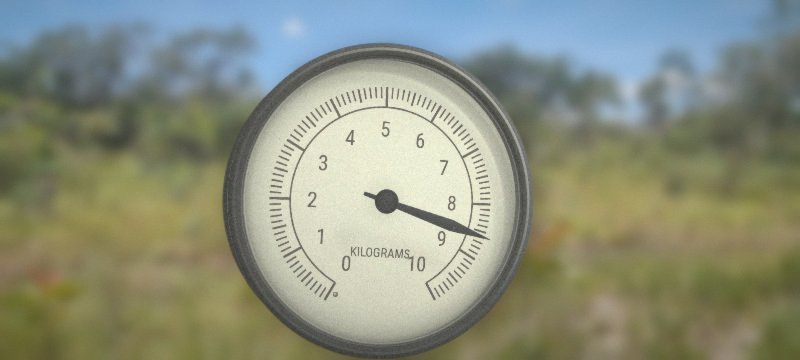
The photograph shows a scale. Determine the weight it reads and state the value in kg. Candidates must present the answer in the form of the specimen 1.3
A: 8.6
